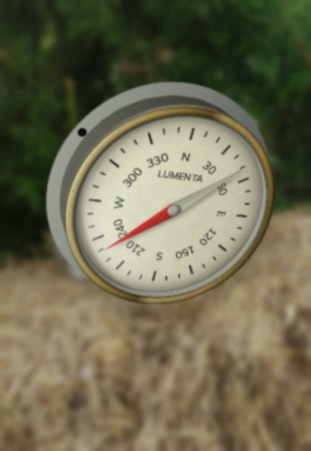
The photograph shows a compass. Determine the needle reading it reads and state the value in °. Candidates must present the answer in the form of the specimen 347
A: 230
